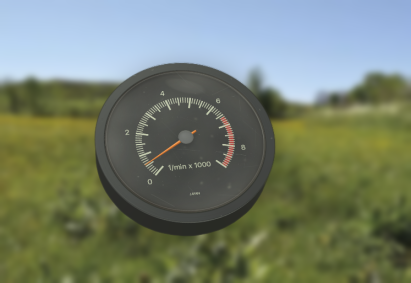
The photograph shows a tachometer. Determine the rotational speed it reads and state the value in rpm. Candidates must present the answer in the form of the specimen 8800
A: 500
